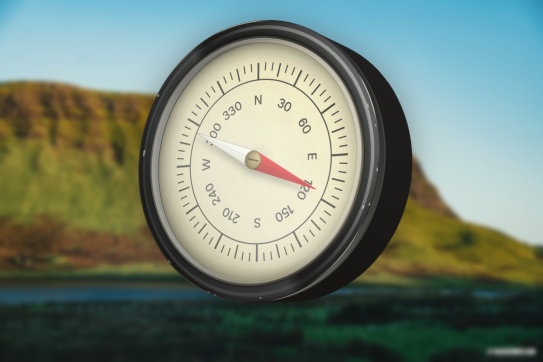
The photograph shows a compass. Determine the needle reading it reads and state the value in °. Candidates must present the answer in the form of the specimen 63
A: 115
